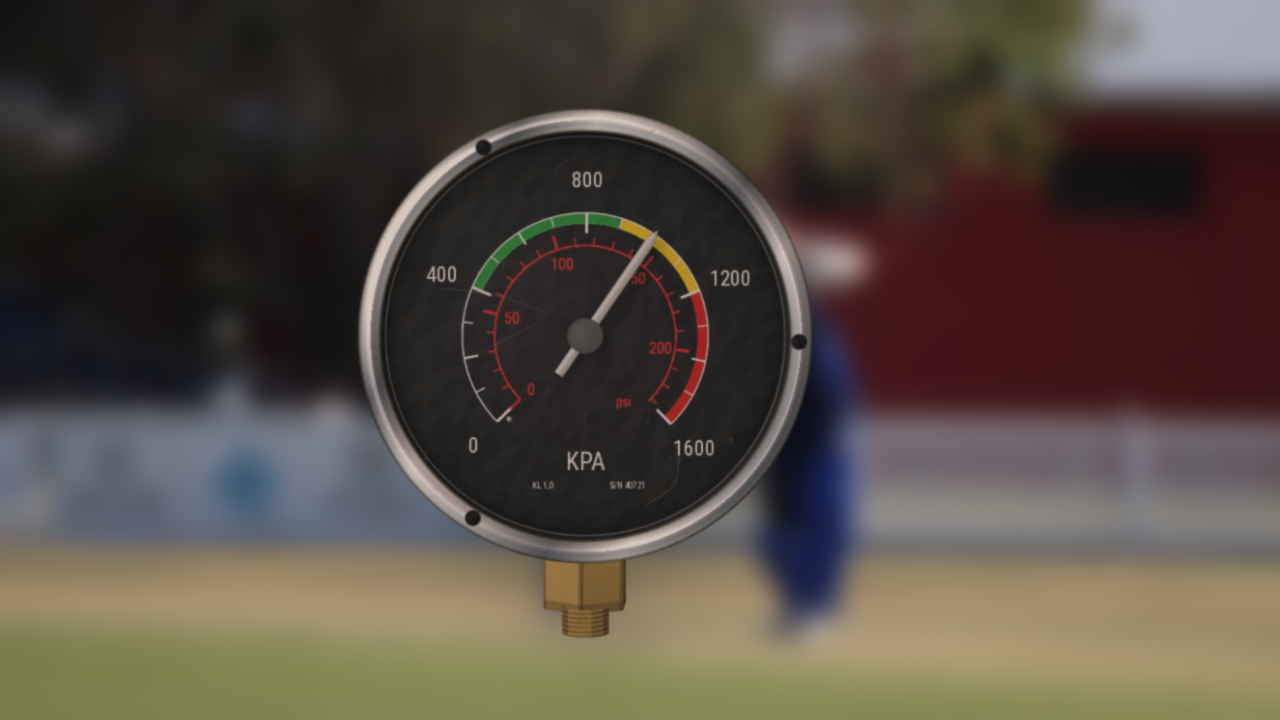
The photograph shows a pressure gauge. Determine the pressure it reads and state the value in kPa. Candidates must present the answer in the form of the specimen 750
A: 1000
